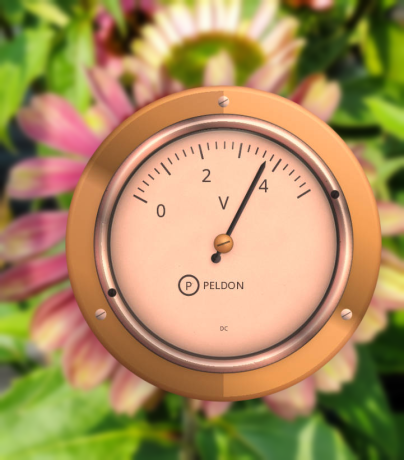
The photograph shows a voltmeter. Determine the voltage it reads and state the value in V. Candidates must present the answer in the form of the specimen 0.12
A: 3.7
